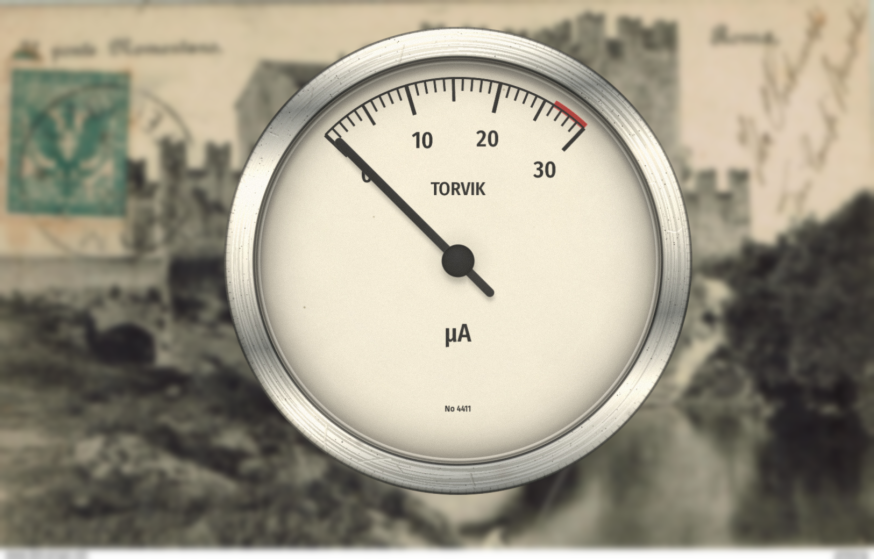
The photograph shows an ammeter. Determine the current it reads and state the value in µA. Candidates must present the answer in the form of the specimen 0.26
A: 0.5
